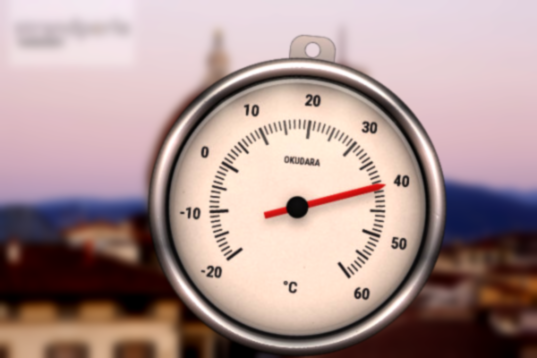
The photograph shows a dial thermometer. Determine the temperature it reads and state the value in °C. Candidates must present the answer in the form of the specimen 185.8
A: 40
